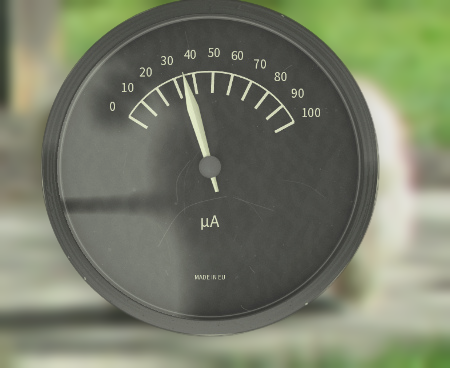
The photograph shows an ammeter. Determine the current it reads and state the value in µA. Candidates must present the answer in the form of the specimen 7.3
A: 35
